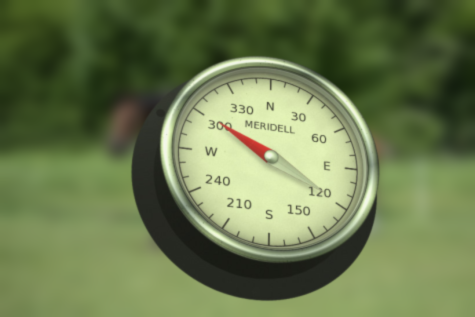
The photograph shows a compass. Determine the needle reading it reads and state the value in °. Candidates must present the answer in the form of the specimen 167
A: 300
